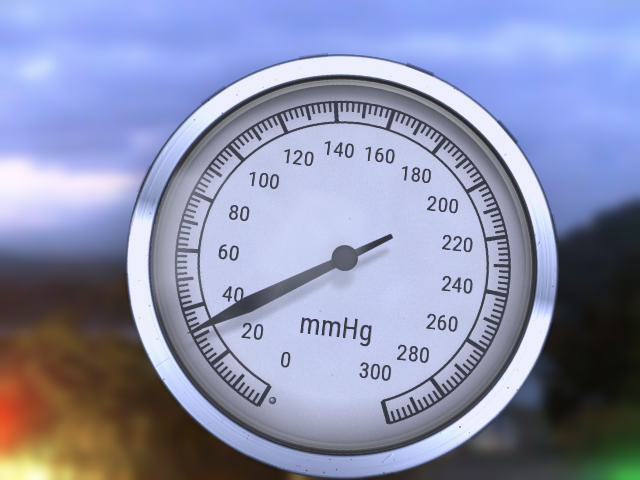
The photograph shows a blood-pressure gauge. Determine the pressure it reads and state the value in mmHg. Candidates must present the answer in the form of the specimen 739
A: 32
